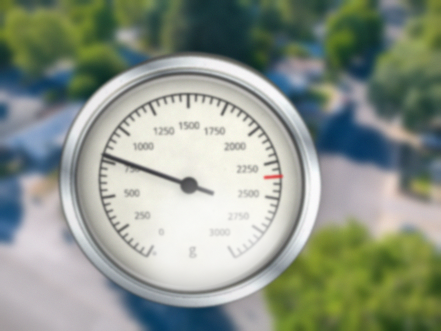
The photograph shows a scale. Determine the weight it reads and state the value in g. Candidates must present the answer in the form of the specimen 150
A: 800
